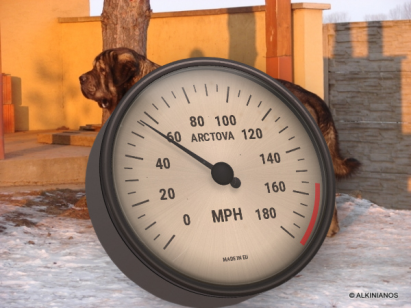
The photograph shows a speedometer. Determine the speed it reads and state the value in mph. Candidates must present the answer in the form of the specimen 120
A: 55
